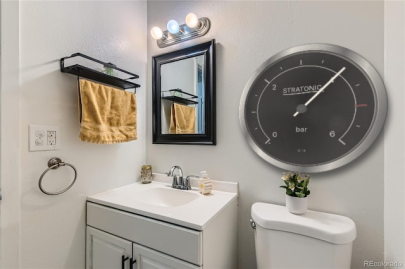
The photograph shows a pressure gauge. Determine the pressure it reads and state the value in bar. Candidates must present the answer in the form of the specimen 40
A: 4
